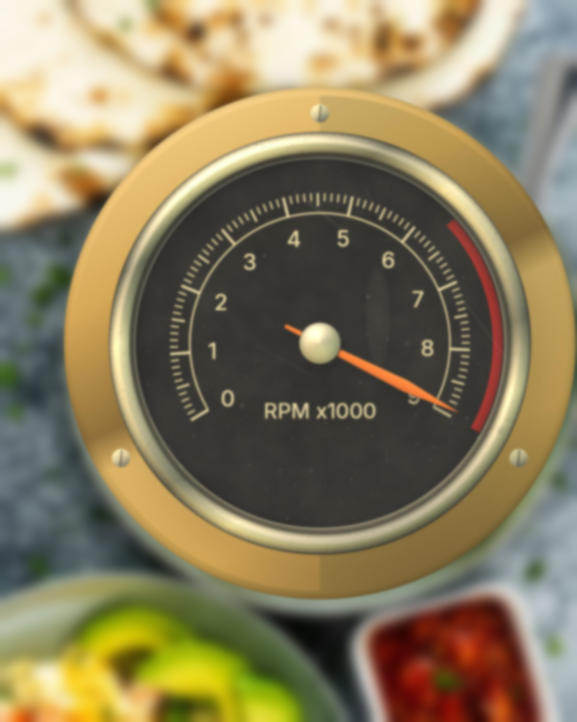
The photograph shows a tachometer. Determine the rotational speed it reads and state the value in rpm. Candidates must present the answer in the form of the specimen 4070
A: 8900
